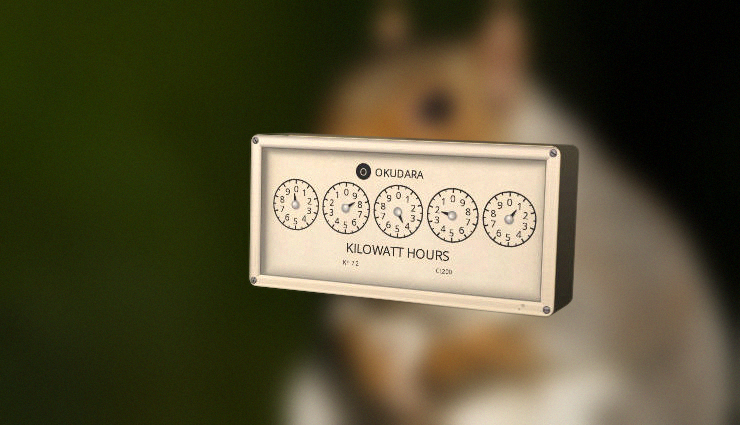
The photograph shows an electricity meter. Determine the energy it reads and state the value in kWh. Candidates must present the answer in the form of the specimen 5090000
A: 98421
